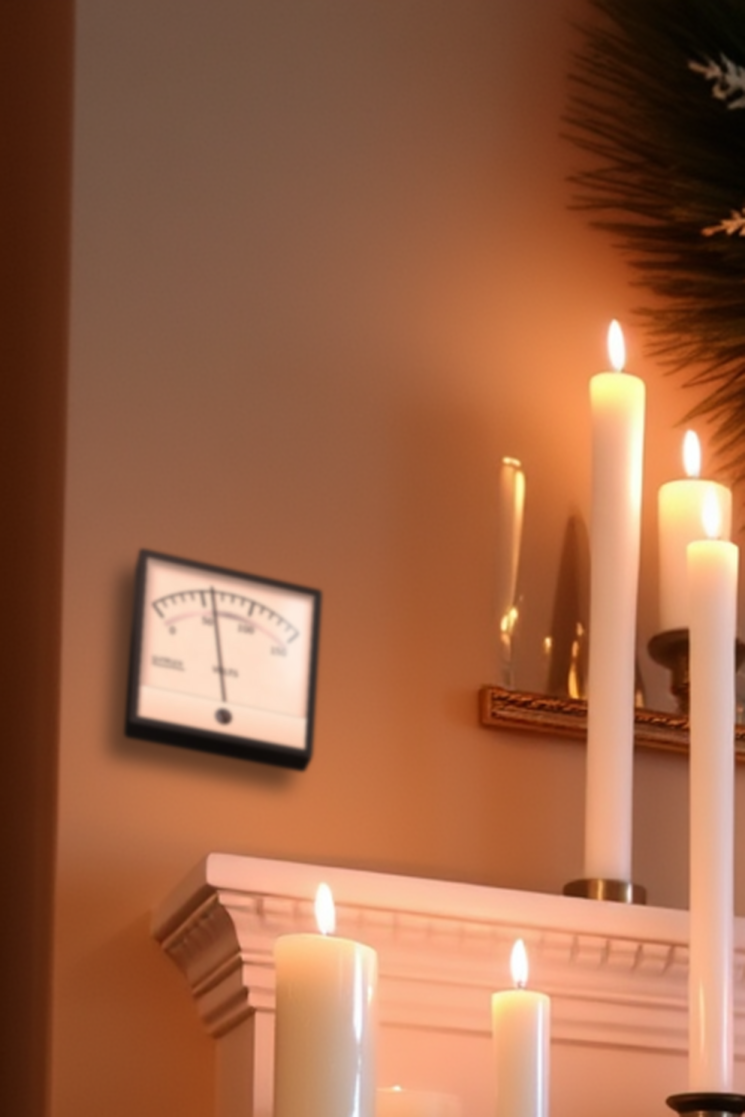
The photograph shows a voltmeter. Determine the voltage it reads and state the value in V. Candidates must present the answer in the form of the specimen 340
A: 60
